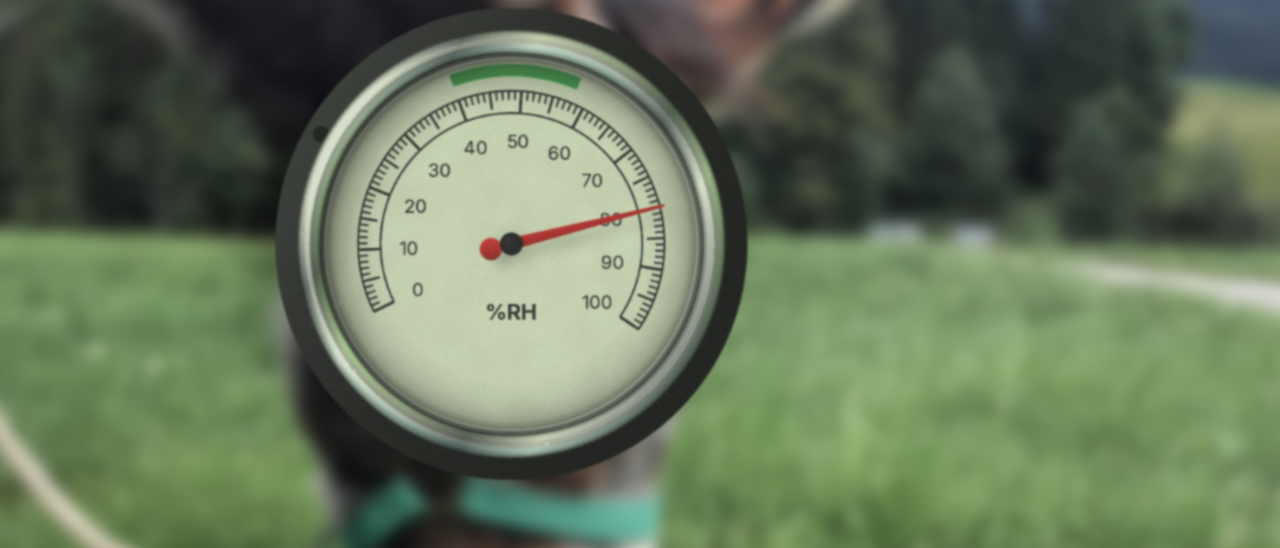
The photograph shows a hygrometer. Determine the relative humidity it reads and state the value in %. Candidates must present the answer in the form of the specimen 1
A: 80
